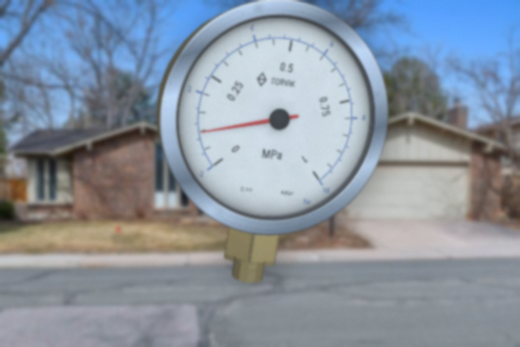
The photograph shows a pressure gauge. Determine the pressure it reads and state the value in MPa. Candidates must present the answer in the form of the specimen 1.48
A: 0.1
